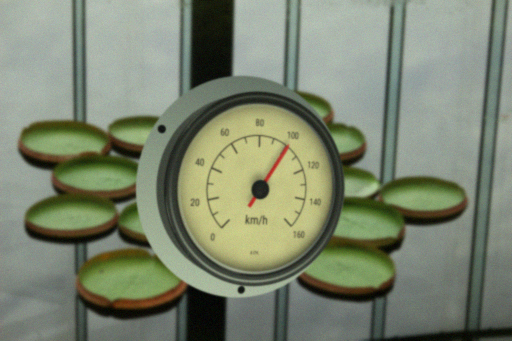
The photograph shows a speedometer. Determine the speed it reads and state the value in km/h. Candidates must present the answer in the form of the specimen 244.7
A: 100
